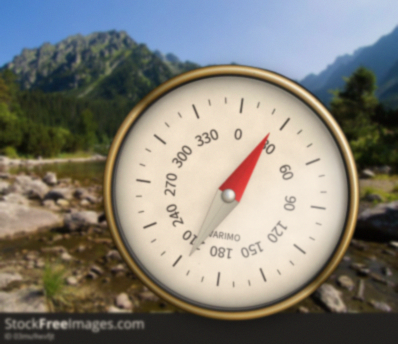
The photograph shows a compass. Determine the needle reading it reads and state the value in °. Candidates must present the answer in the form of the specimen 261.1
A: 25
